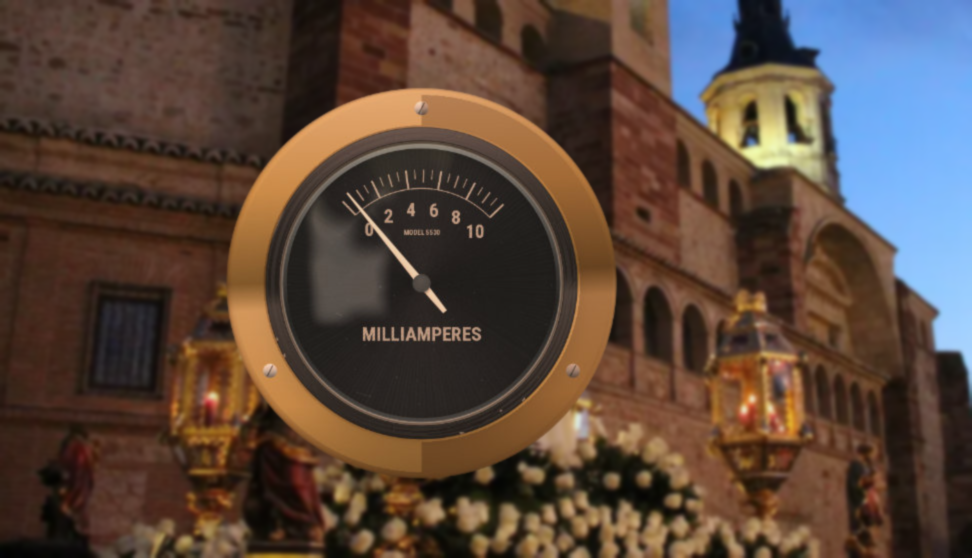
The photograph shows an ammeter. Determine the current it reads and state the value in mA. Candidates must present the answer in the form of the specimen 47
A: 0.5
